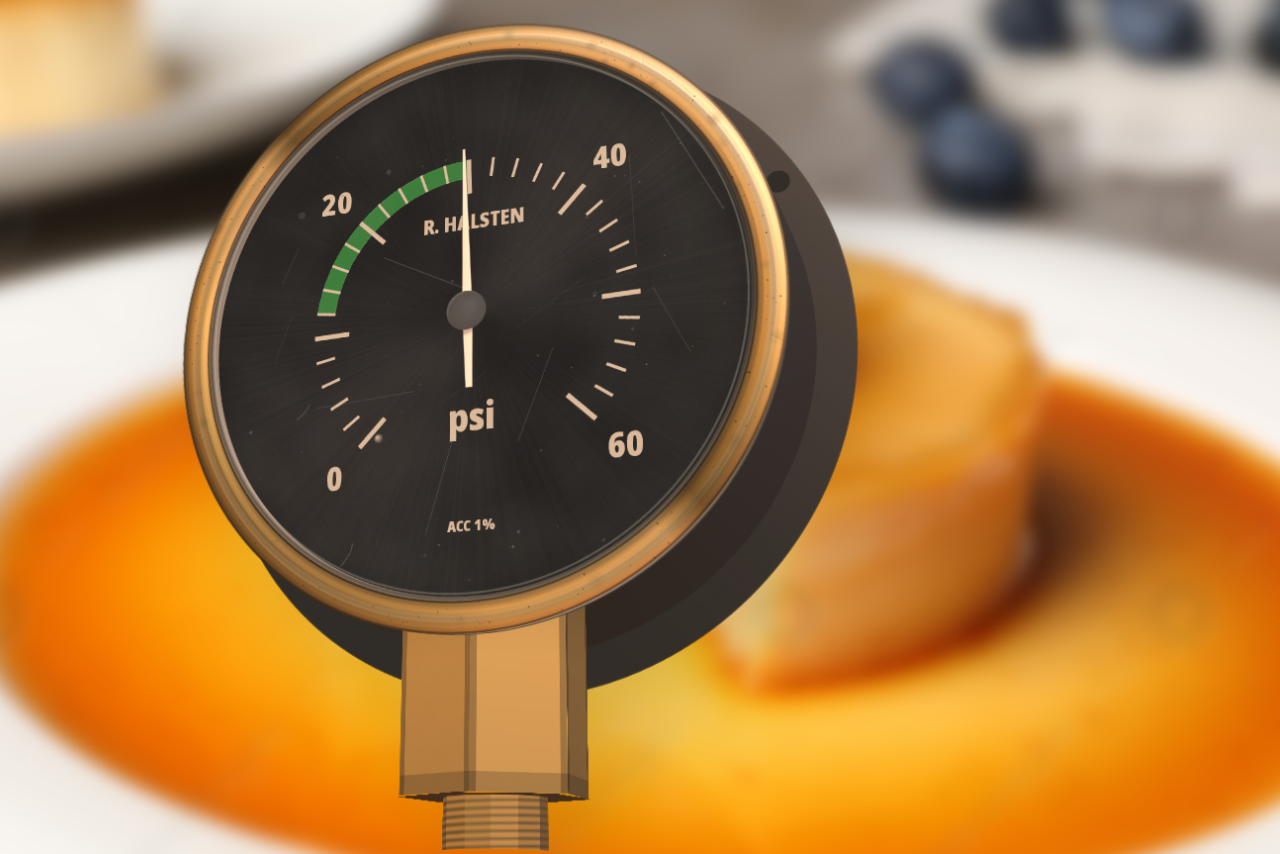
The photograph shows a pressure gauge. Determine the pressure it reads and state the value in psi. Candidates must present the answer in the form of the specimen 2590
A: 30
